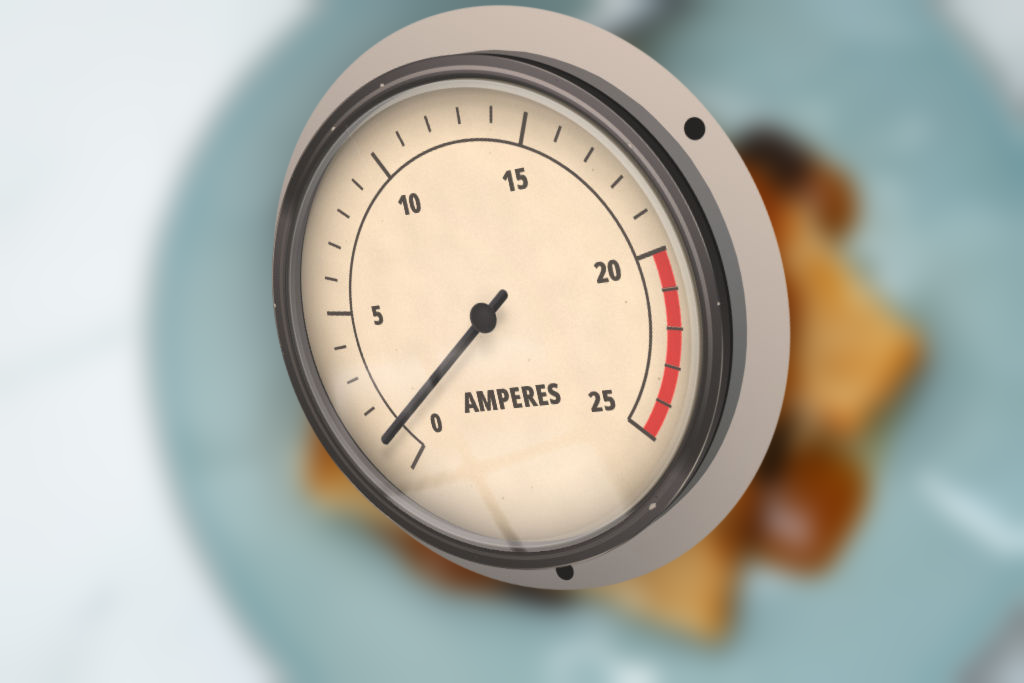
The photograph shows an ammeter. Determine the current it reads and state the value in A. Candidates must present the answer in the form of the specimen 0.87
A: 1
